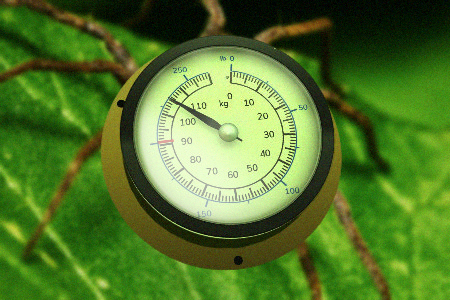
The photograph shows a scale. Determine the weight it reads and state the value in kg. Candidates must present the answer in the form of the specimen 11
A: 105
